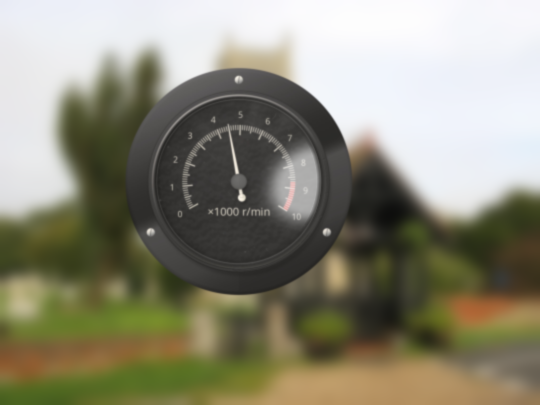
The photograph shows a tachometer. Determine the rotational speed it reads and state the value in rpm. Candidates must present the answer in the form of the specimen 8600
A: 4500
